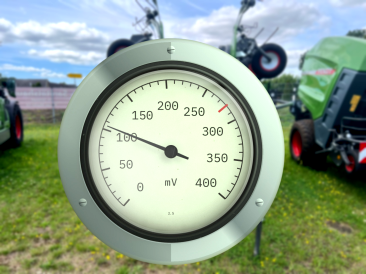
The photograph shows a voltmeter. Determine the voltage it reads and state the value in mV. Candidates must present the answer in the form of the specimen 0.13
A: 105
